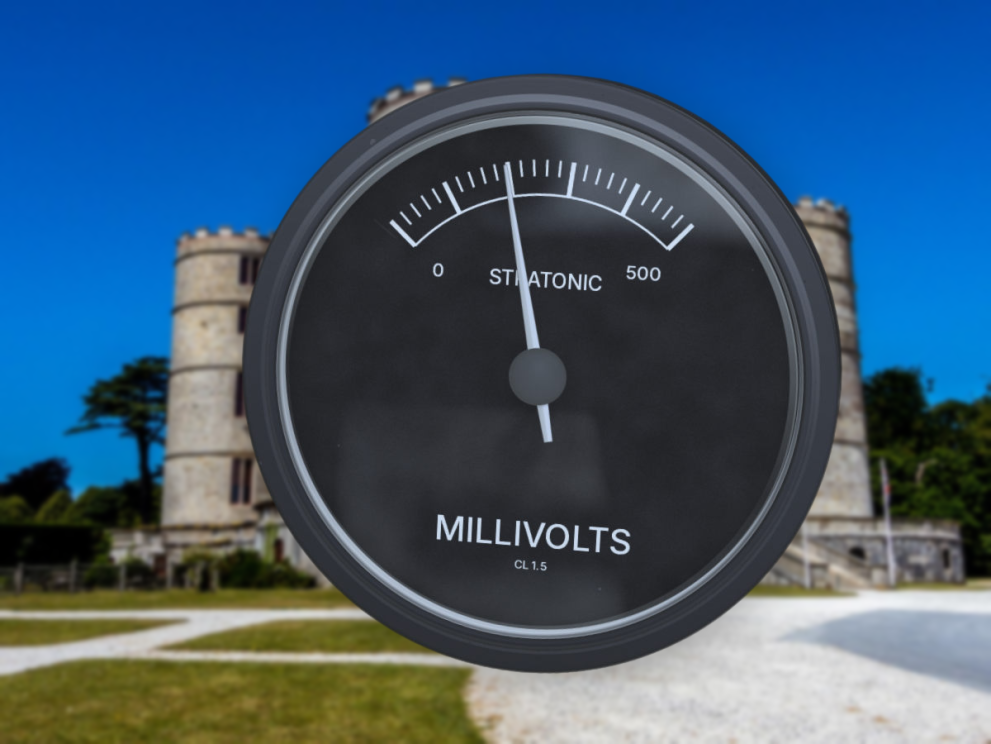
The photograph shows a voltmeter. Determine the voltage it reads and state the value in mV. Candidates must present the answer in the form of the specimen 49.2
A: 200
